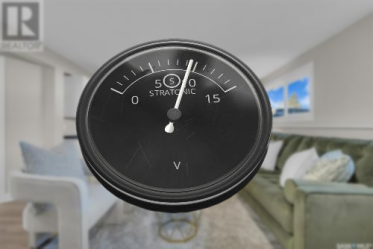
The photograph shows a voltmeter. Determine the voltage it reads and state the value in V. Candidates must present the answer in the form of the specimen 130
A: 9.5
